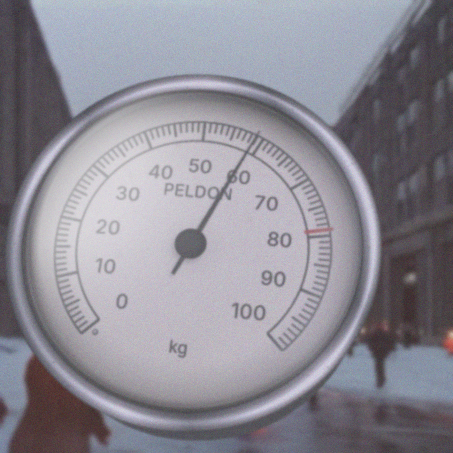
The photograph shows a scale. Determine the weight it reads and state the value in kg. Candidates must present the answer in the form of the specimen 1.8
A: 59
